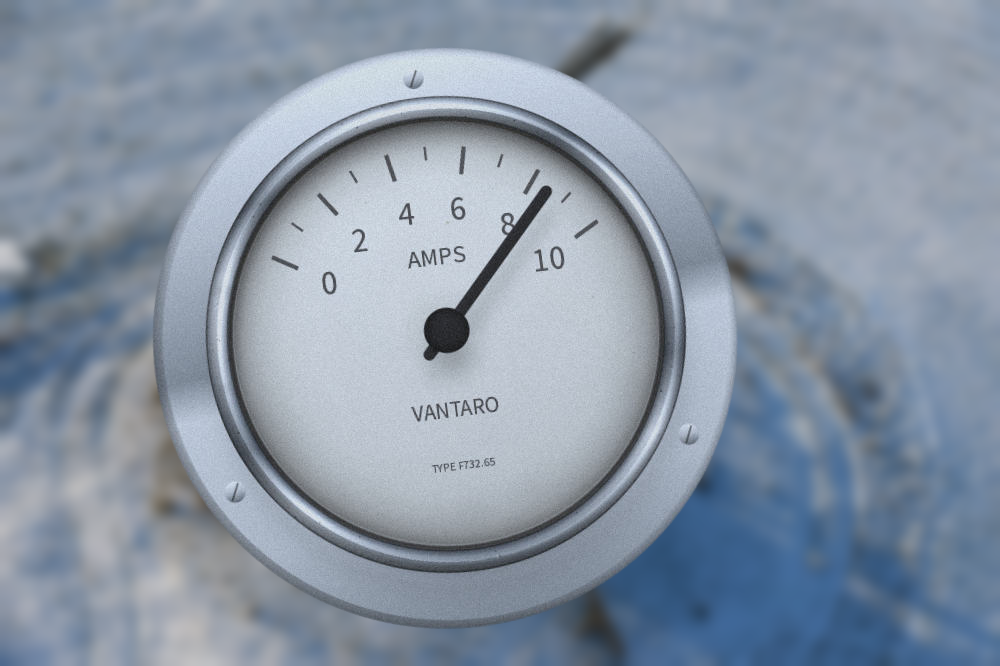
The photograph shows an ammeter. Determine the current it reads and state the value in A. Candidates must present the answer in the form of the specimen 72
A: 8.5
